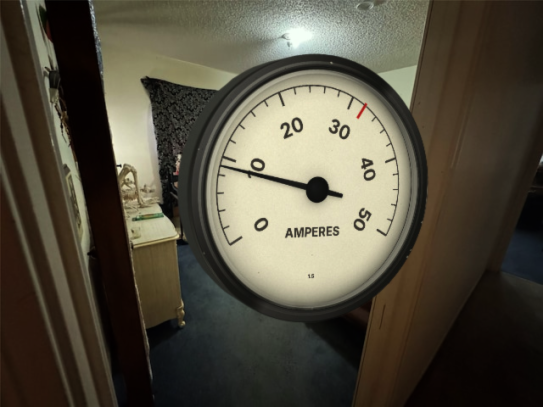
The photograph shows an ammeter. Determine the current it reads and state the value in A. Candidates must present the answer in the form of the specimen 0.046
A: 9
